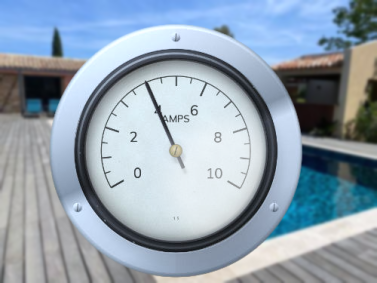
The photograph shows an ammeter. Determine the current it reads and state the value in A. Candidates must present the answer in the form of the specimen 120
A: 4
